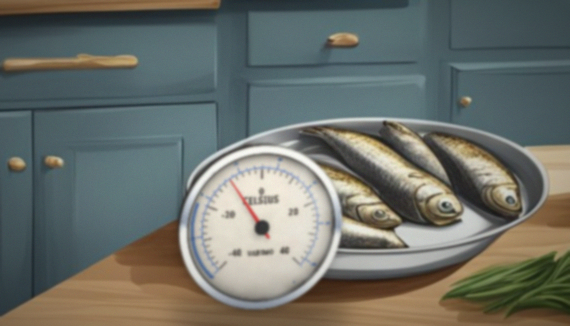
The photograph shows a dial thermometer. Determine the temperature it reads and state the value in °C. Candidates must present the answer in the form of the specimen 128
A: -10
